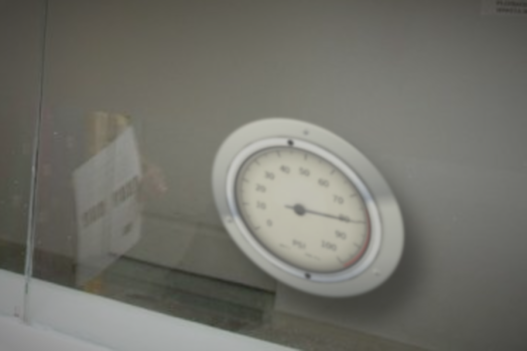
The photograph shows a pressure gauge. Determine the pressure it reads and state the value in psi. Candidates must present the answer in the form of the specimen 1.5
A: 80
